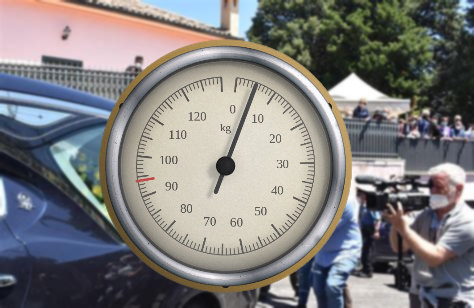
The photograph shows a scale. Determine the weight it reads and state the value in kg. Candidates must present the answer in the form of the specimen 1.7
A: 5
